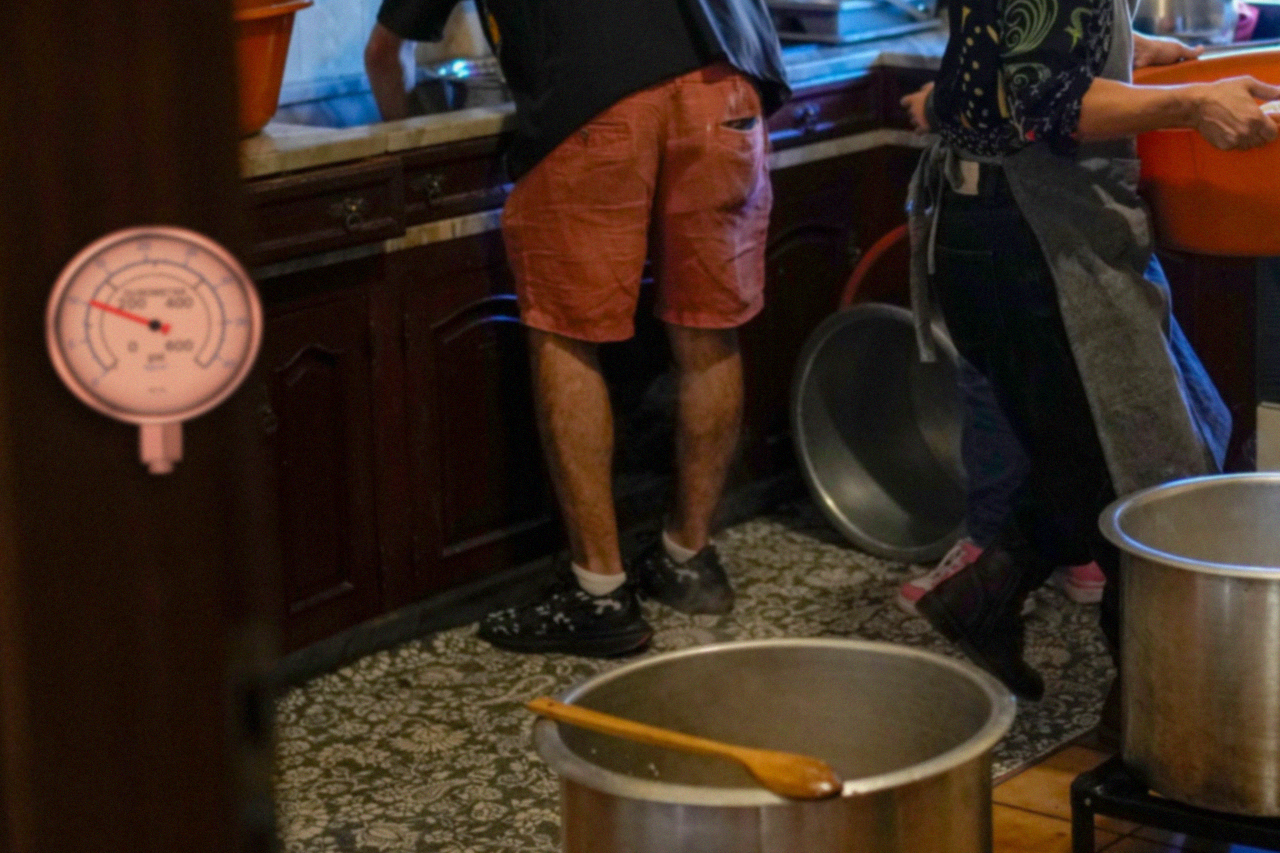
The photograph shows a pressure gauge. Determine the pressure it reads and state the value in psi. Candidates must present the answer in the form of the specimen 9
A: 150
